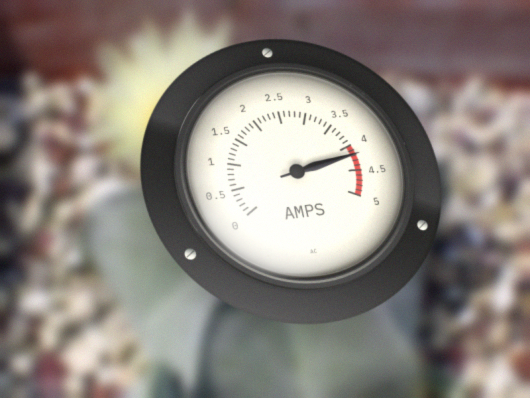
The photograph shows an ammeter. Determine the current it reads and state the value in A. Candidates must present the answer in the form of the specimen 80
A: 4.2
